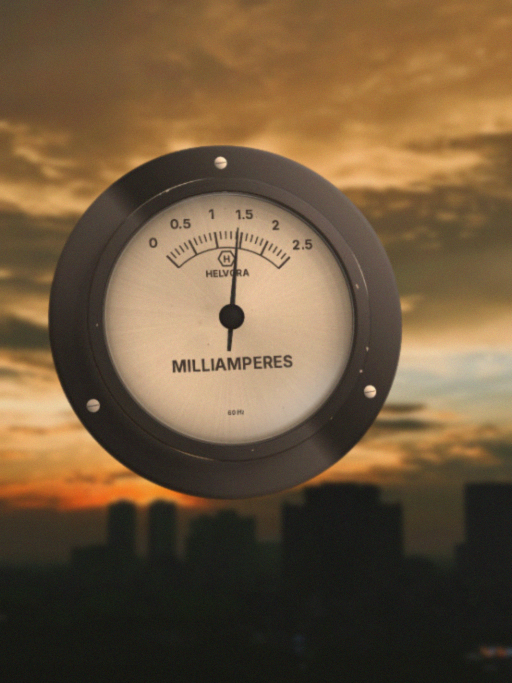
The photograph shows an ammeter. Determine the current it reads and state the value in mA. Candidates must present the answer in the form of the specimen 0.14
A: 1.4
